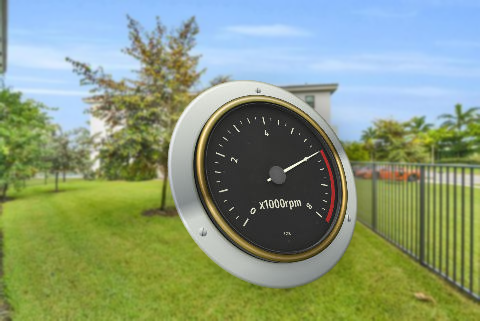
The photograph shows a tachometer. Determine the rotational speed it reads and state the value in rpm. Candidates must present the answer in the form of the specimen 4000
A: 6000
